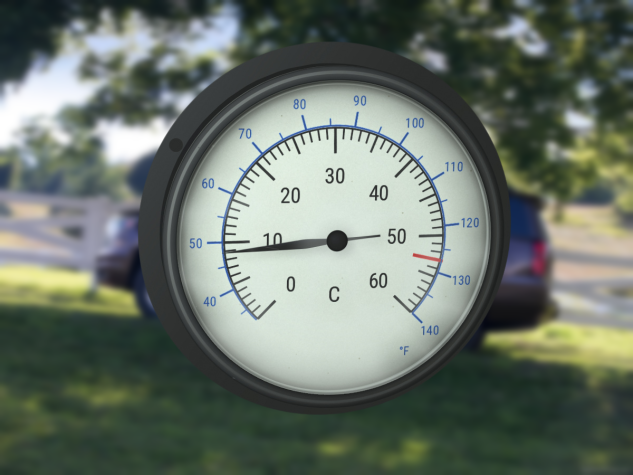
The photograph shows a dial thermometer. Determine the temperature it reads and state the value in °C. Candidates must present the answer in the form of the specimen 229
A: 9
